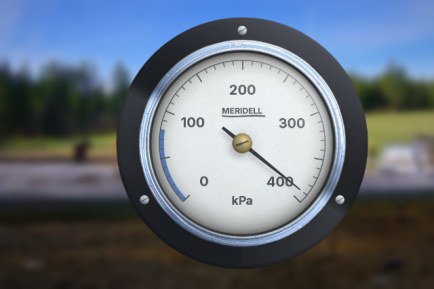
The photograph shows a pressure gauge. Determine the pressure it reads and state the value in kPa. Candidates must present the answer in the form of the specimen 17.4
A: 390
